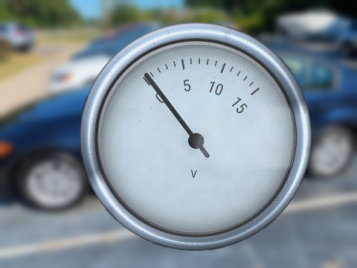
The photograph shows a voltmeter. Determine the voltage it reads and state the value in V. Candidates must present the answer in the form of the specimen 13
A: 0.5
